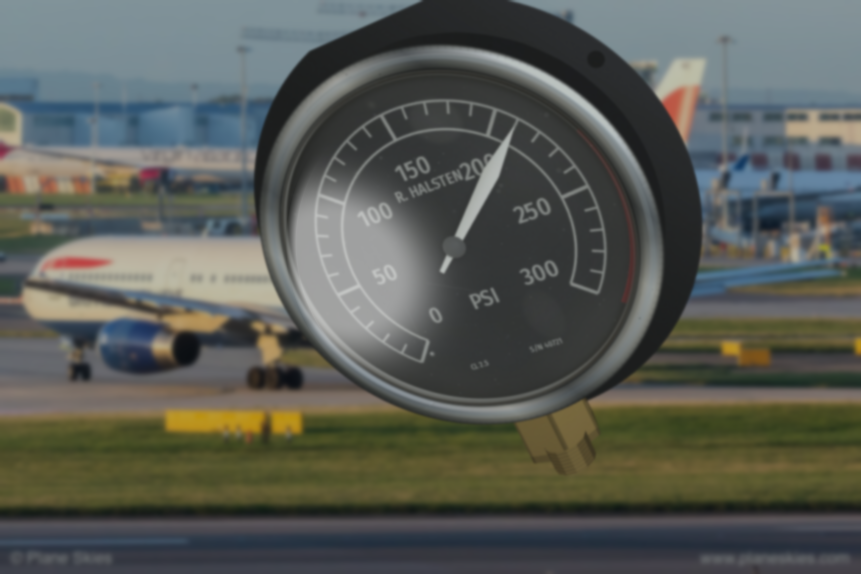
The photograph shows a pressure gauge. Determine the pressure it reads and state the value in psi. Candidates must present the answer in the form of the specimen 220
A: 210
